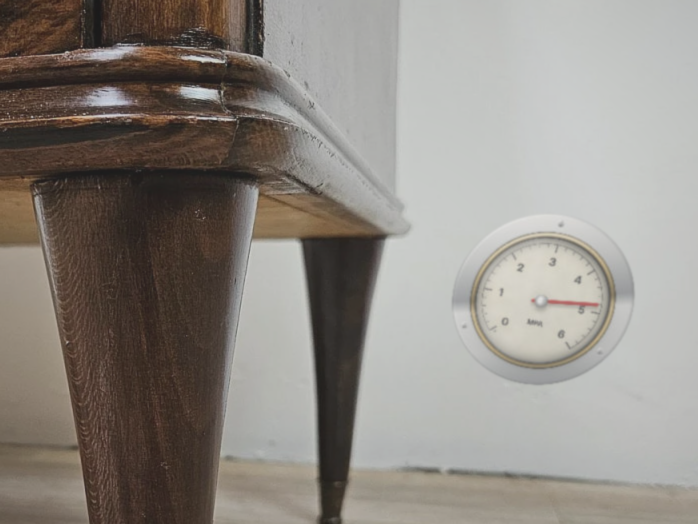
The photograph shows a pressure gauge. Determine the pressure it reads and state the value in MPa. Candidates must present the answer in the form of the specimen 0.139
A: 4.8
